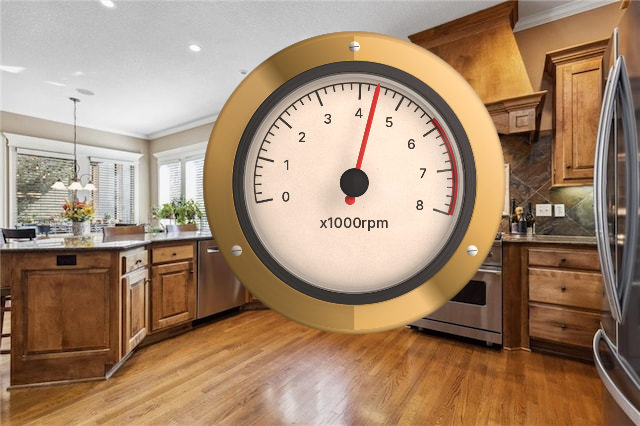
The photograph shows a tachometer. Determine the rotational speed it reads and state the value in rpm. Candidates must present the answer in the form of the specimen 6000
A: 4400
